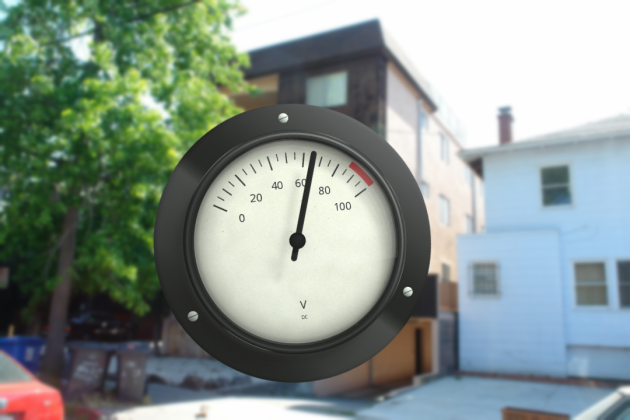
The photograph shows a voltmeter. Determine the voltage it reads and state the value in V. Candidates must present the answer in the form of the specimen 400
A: 65
